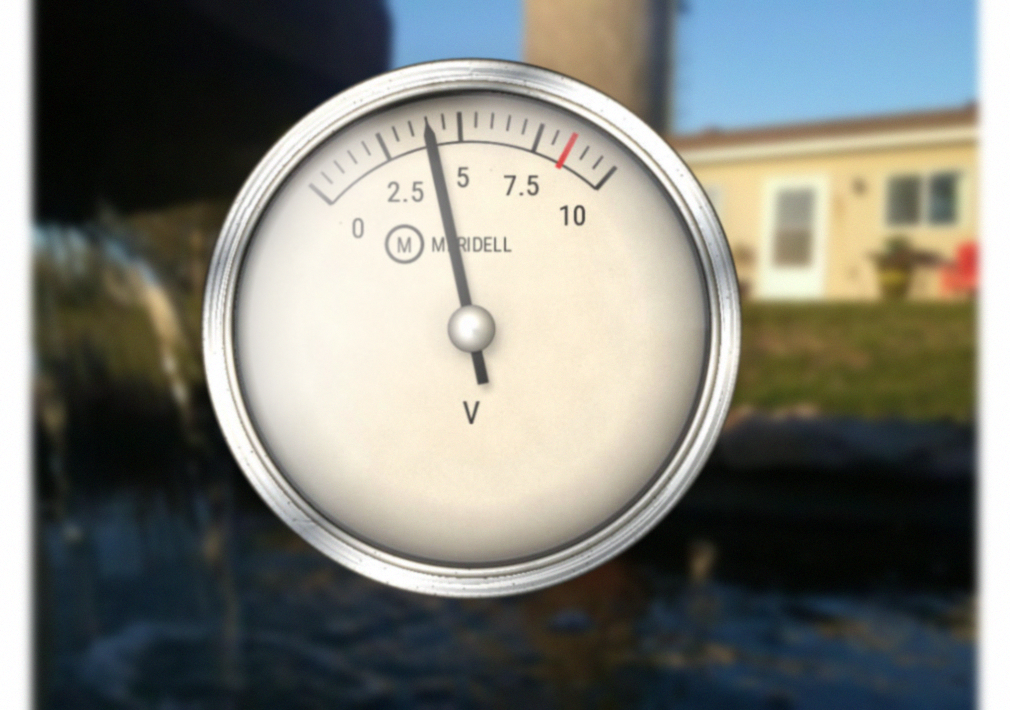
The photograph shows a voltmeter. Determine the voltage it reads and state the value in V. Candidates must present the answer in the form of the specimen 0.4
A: 4
